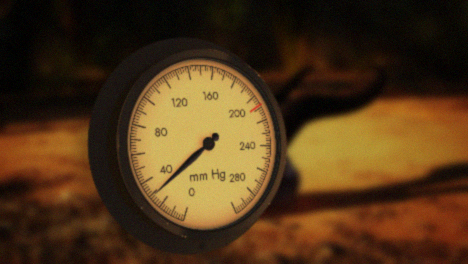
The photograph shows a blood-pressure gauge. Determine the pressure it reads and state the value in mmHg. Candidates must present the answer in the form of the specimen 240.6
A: 30
